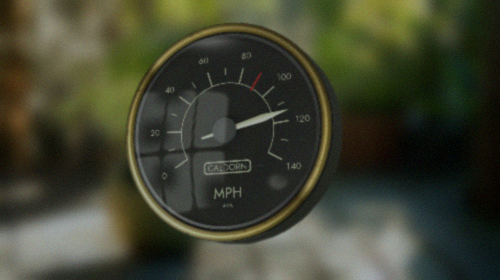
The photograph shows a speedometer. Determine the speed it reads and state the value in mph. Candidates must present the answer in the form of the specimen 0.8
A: 115
